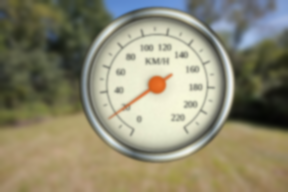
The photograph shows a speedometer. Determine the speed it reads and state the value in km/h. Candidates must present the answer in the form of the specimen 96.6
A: 20
